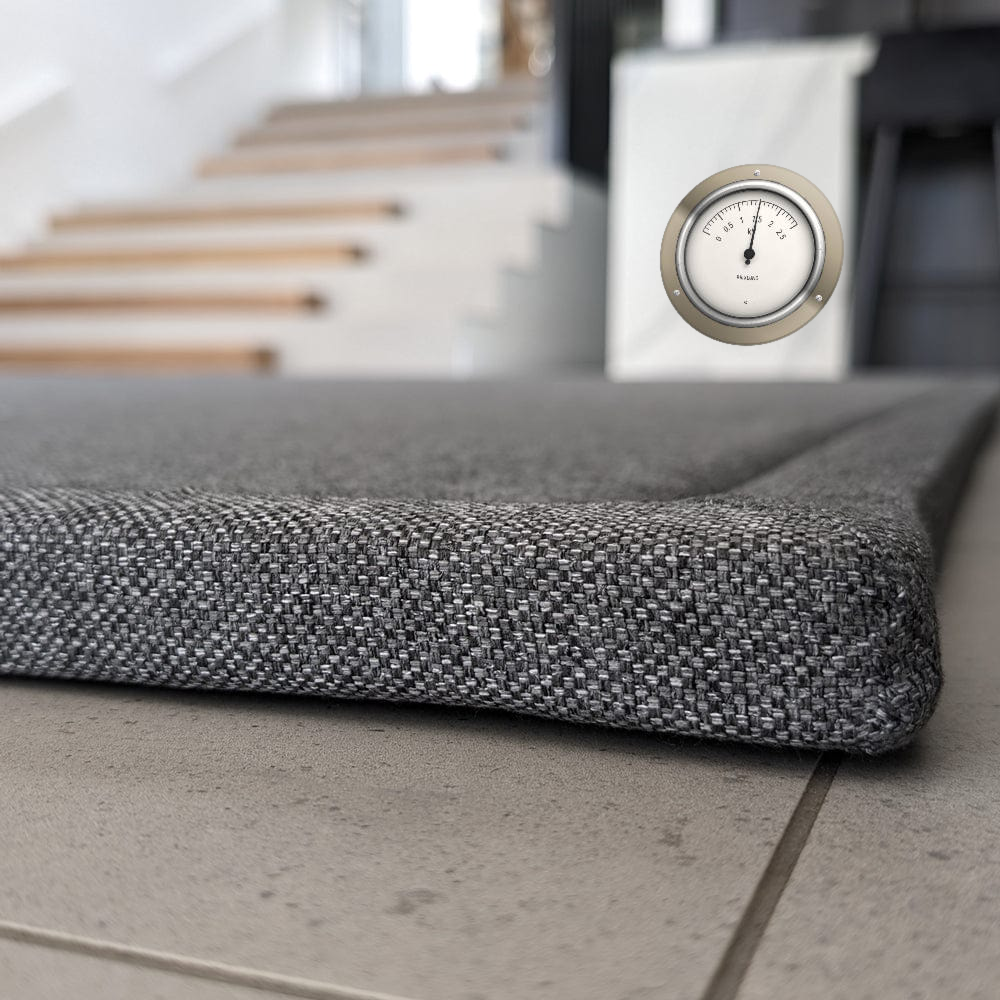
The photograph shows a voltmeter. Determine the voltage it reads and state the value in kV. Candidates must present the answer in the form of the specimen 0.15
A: 1.5
